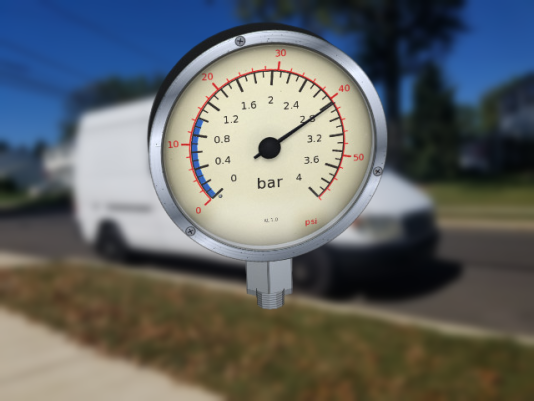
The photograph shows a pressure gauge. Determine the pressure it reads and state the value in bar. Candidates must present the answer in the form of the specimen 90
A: 2.8
